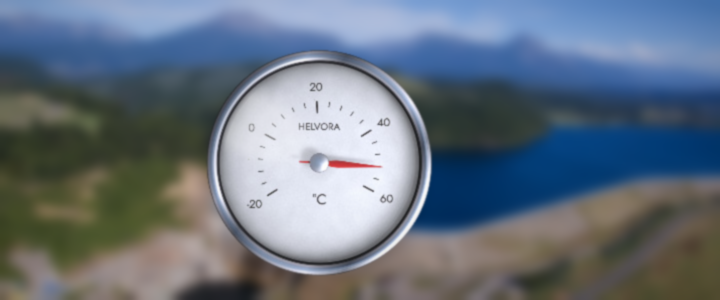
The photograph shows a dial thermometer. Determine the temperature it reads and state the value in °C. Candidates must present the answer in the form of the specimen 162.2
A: 52
